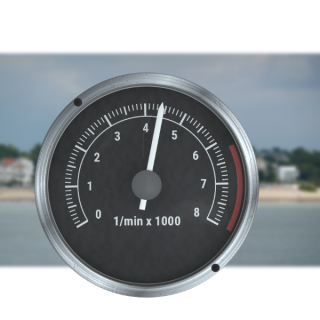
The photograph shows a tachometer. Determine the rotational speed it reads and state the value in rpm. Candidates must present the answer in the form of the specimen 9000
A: 4400
